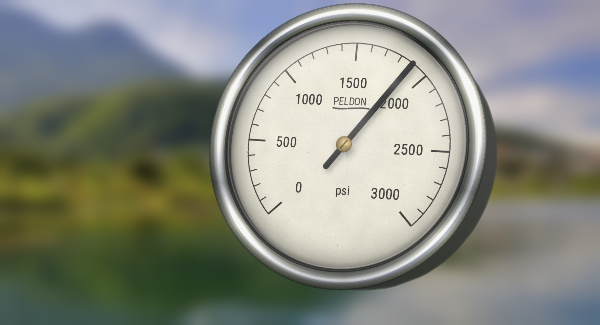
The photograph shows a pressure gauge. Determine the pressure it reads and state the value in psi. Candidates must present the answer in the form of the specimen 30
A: 1900
